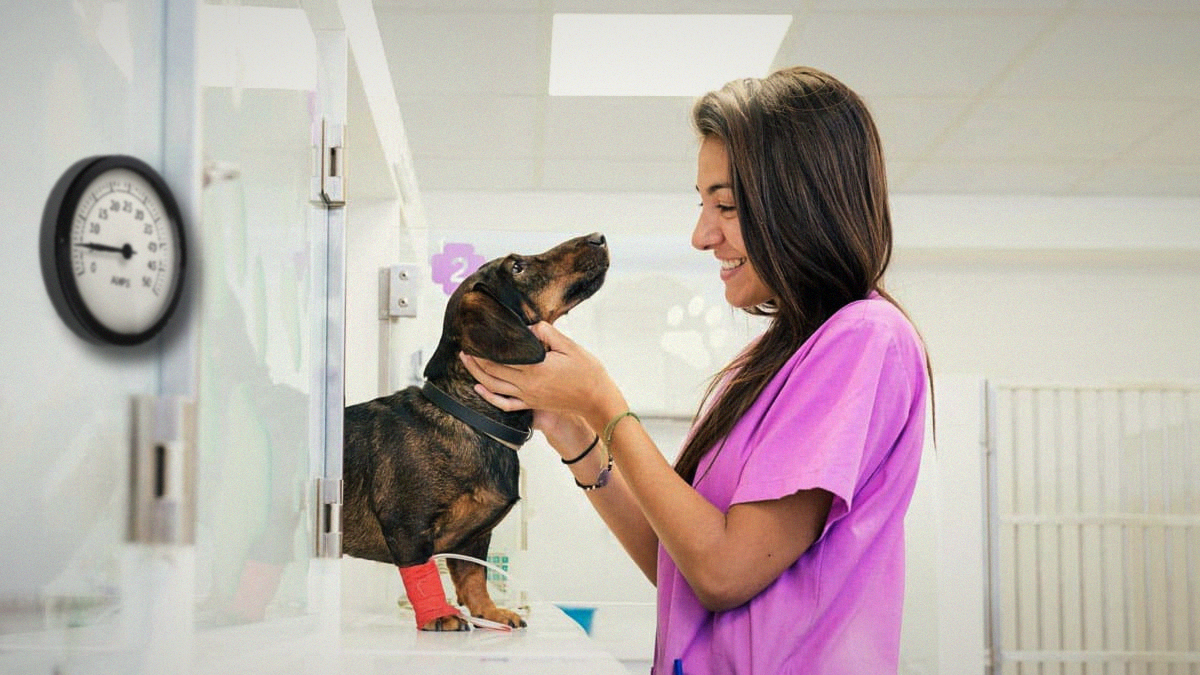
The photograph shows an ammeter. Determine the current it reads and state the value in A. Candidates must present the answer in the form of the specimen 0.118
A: 5
